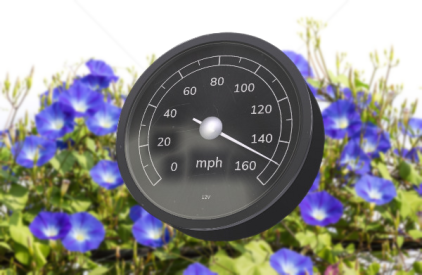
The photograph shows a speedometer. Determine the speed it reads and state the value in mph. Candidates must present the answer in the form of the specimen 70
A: 150
